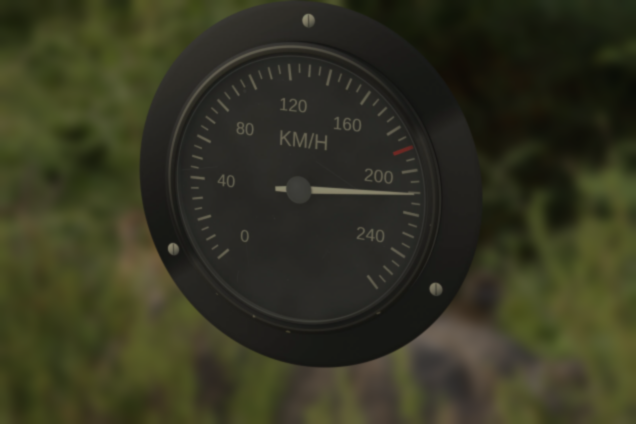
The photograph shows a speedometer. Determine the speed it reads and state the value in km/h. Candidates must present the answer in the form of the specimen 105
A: 210
